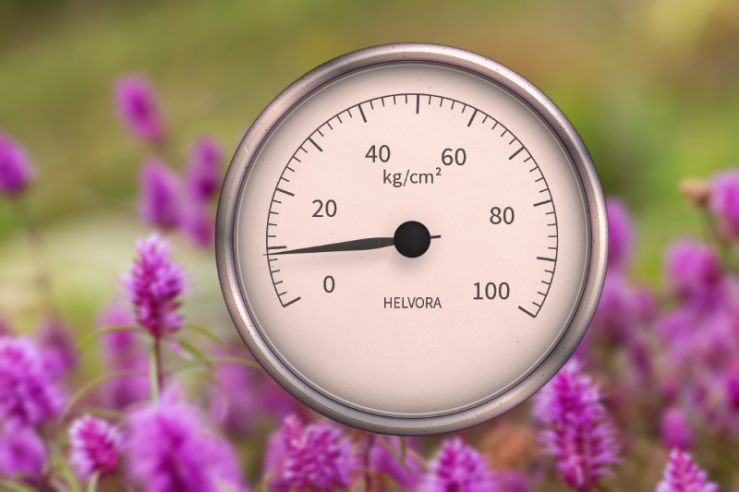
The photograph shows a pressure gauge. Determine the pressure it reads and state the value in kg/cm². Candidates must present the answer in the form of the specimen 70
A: 9
